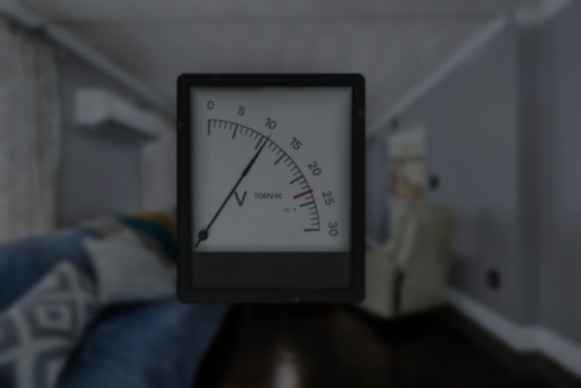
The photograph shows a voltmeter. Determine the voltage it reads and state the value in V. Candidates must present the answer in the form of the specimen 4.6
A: 11
